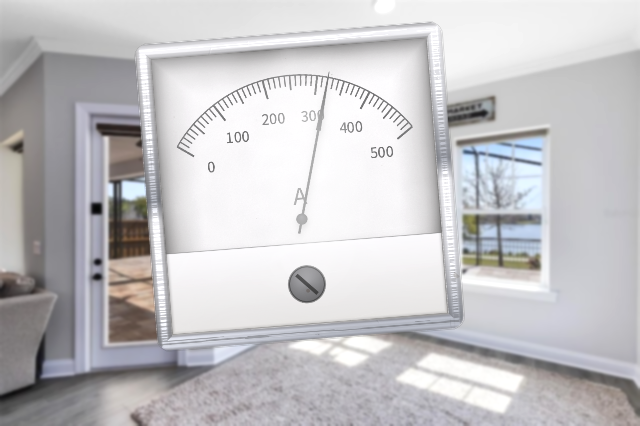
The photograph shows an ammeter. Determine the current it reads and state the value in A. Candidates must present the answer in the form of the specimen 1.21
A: 320
